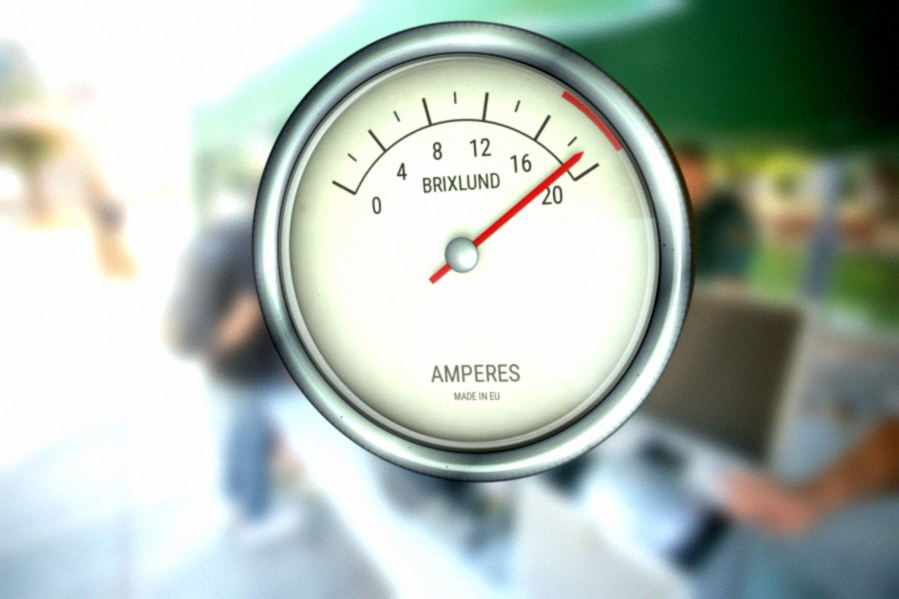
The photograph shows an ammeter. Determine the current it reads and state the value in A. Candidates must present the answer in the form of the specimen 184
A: 19
